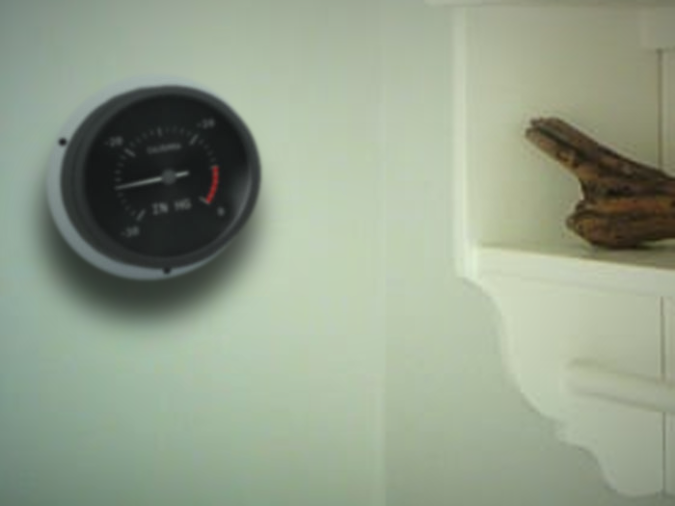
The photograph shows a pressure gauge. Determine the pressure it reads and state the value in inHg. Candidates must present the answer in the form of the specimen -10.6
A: -25
